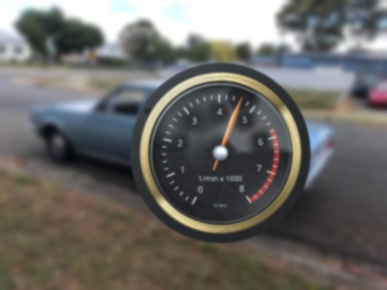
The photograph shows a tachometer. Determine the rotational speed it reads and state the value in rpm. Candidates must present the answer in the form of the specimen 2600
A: 4600
